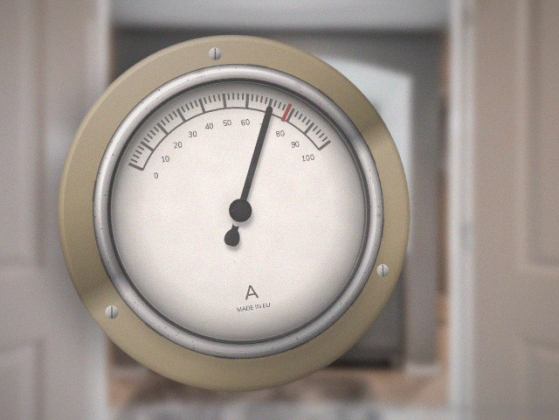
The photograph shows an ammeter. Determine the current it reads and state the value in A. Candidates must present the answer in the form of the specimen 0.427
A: 70
